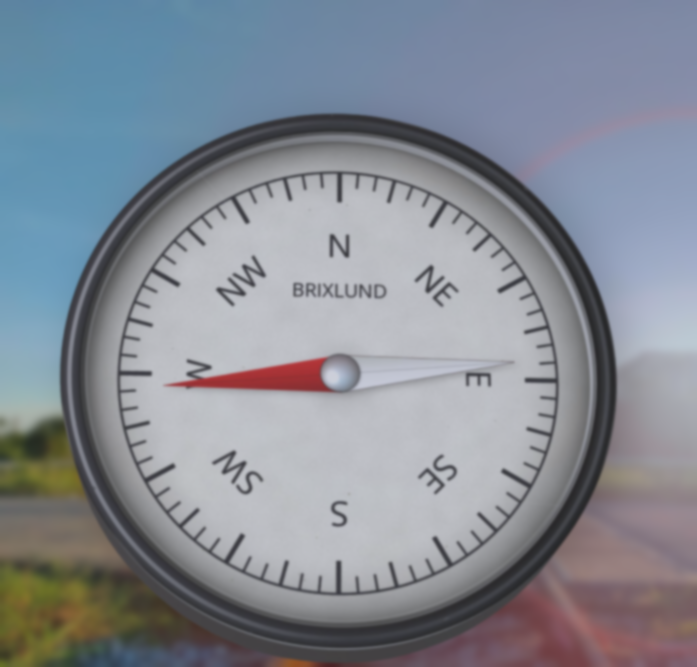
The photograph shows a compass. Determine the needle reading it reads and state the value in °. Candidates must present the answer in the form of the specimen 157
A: 265
